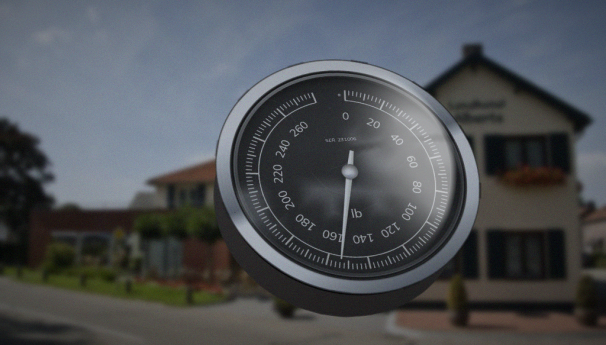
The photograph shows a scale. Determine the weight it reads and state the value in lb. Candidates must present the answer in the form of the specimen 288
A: 154
